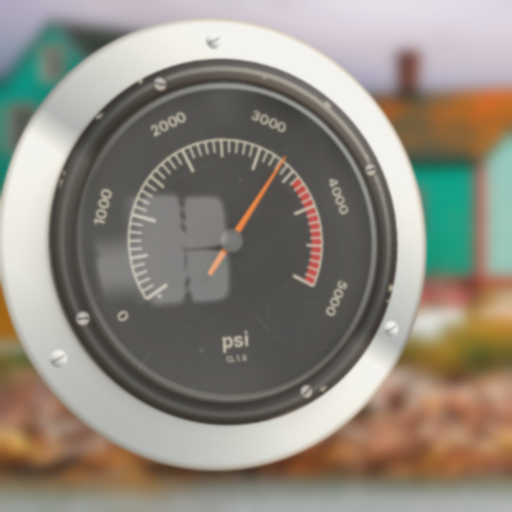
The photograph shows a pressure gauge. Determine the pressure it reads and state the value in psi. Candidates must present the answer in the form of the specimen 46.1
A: 3300
